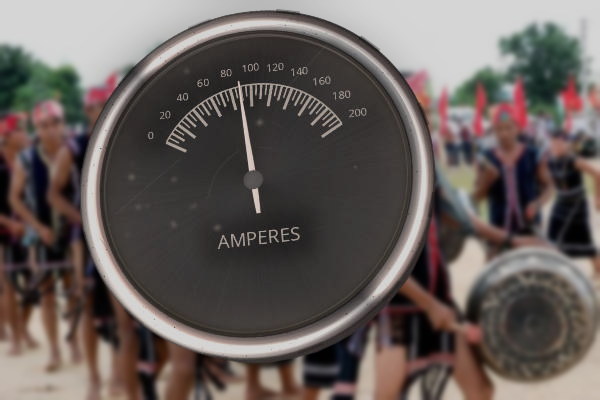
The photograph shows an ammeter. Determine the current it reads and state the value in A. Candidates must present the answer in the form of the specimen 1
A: 90
